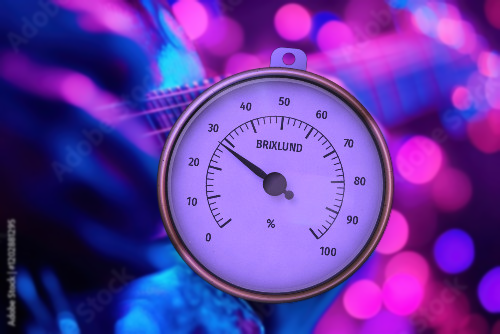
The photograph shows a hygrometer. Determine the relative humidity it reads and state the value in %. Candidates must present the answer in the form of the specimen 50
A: 28
